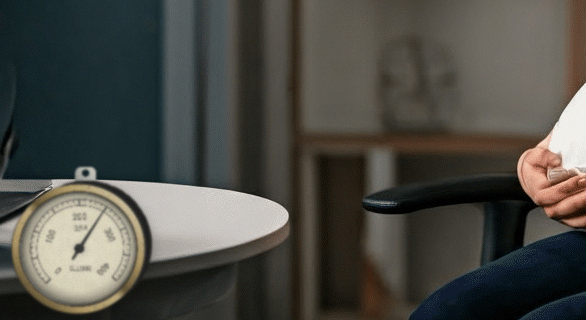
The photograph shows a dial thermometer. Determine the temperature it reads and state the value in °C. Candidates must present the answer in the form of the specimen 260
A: 250
